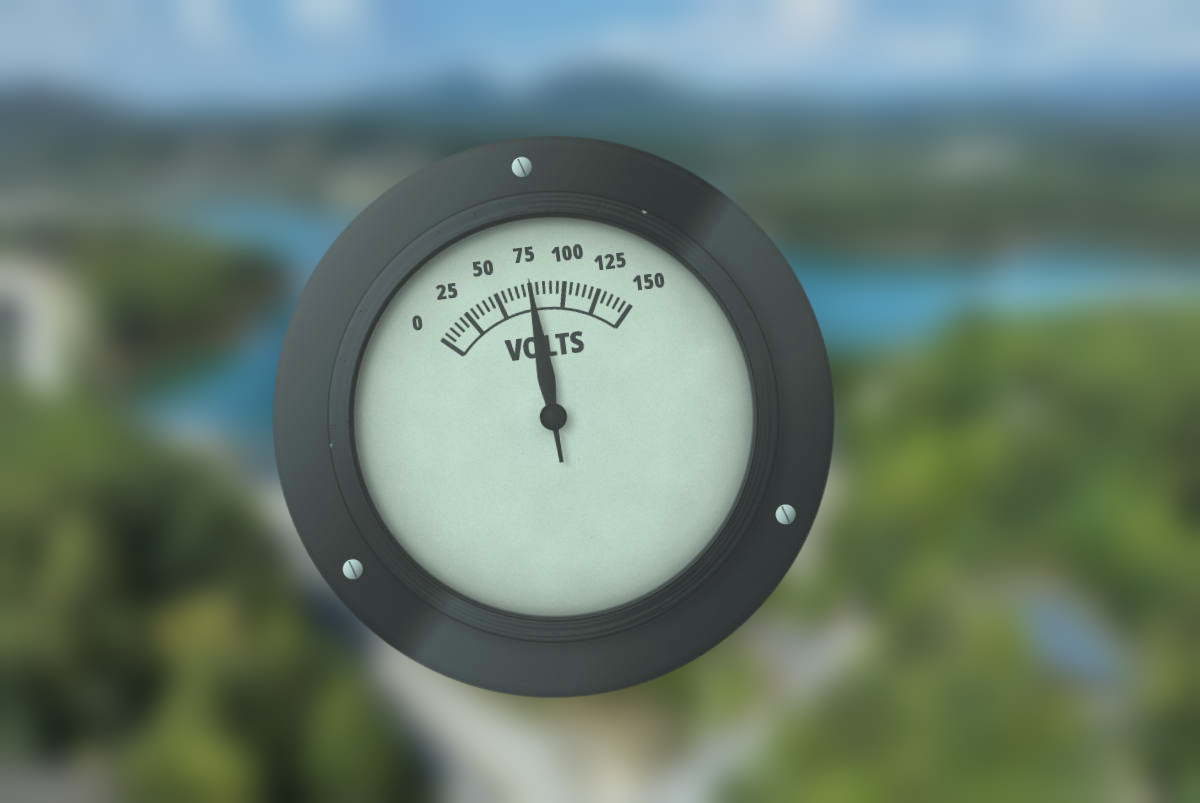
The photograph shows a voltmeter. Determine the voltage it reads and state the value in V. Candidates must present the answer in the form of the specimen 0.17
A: 75
